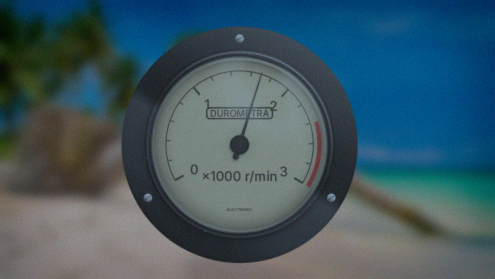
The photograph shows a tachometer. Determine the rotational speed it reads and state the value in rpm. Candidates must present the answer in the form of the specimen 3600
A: 1700
